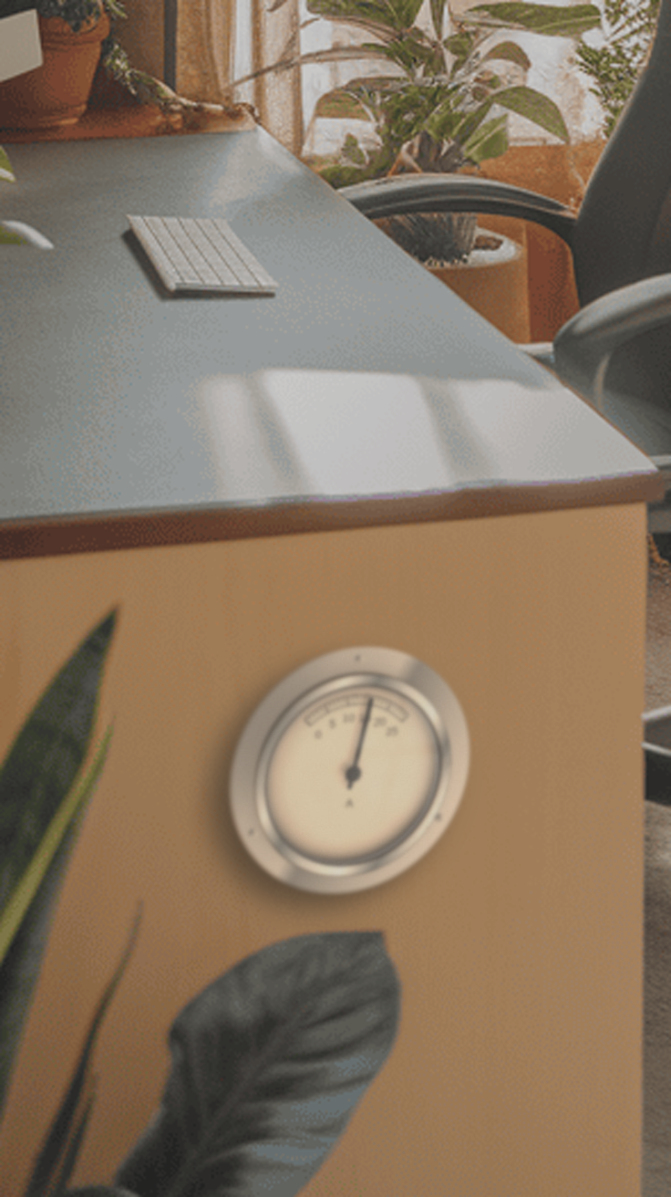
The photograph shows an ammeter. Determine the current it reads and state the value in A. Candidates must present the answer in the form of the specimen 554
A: 15
